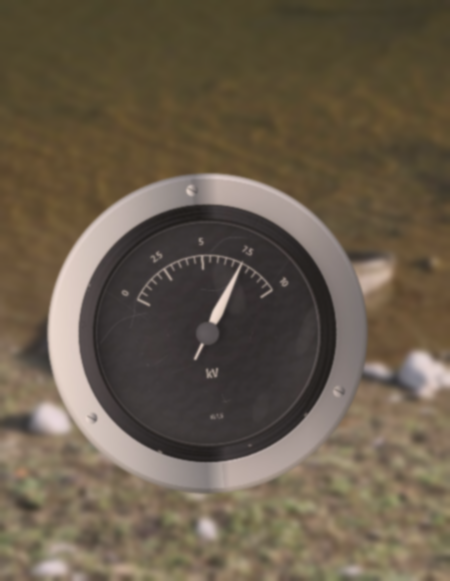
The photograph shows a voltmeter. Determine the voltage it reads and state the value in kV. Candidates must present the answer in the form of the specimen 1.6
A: 7.5
